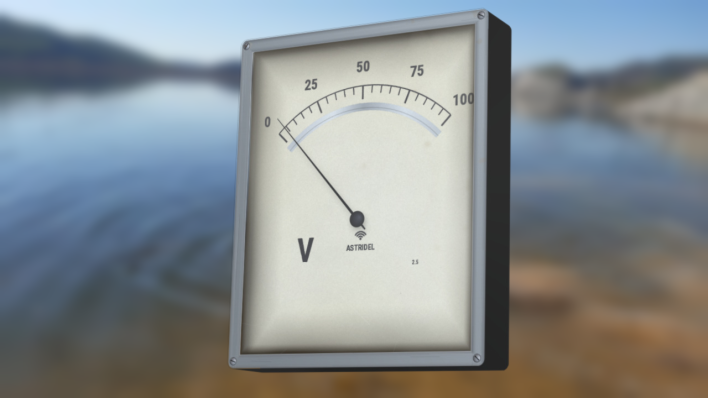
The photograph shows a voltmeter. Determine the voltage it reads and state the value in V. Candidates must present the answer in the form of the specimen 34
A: 5
